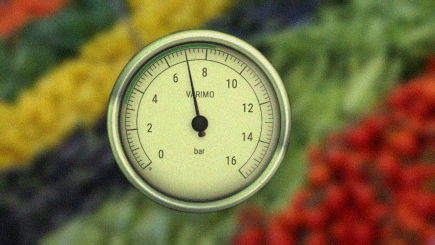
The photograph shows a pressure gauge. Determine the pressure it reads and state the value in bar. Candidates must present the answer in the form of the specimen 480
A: 7
